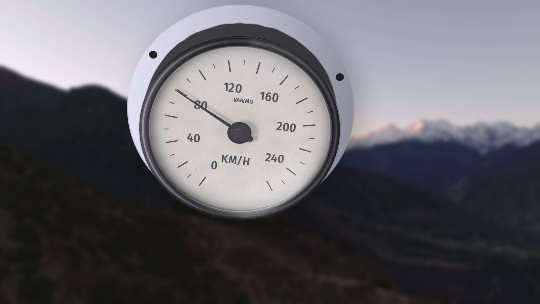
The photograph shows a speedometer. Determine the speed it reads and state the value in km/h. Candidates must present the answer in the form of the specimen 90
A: 80
